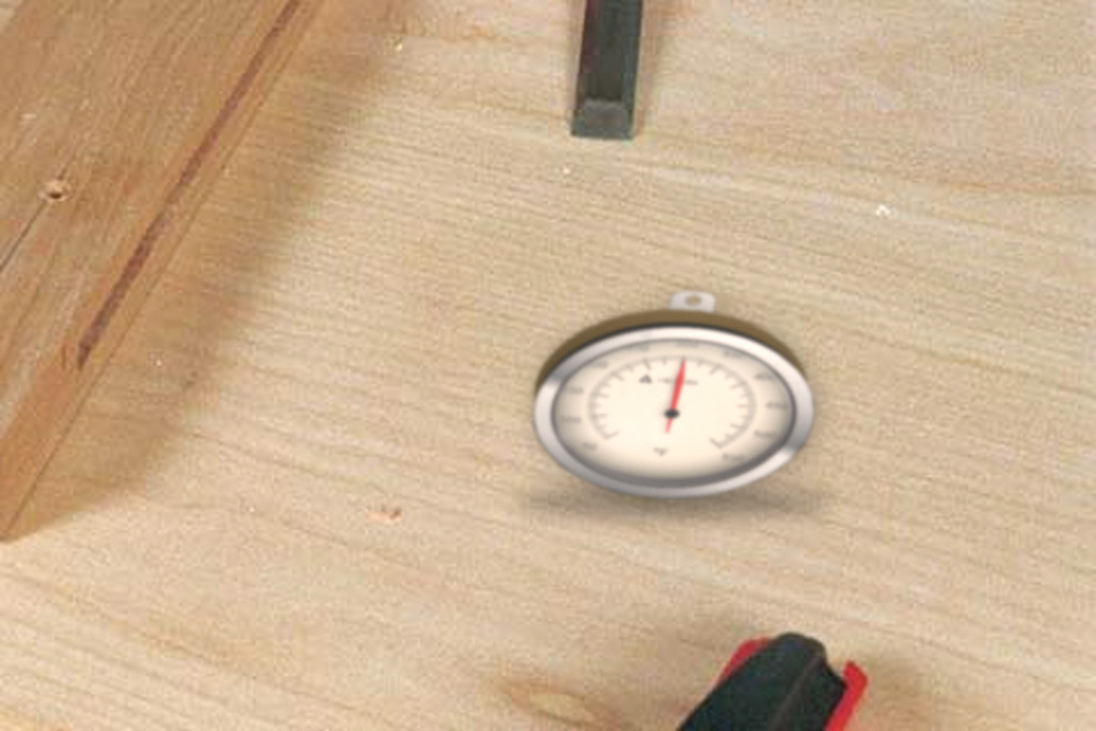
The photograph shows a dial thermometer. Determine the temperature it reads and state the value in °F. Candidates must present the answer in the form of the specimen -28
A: 300
